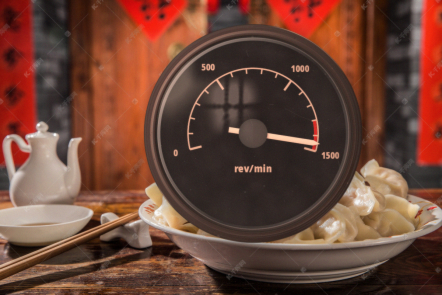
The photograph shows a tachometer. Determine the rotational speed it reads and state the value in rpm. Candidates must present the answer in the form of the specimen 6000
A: 1450
